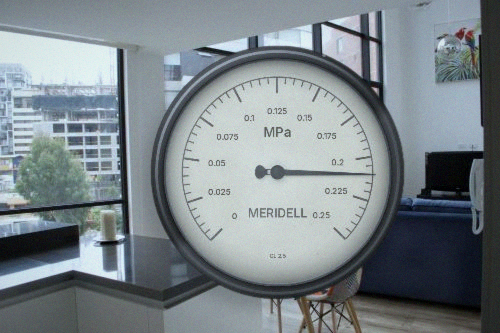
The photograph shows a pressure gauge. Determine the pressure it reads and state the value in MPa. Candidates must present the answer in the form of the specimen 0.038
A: 0.21
